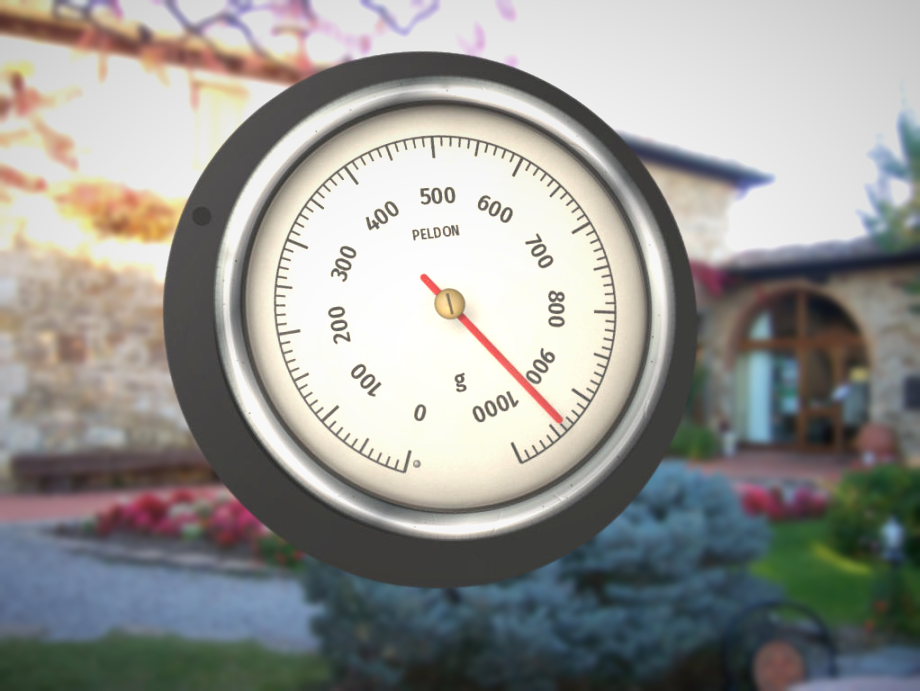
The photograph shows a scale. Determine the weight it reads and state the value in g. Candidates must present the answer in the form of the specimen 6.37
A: 940
